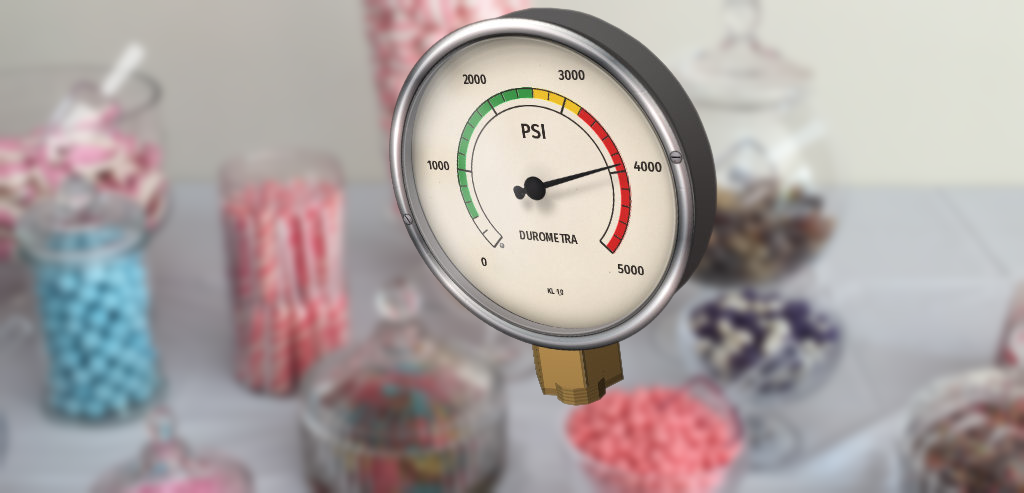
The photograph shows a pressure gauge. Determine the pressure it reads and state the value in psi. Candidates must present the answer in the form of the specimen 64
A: 3900
